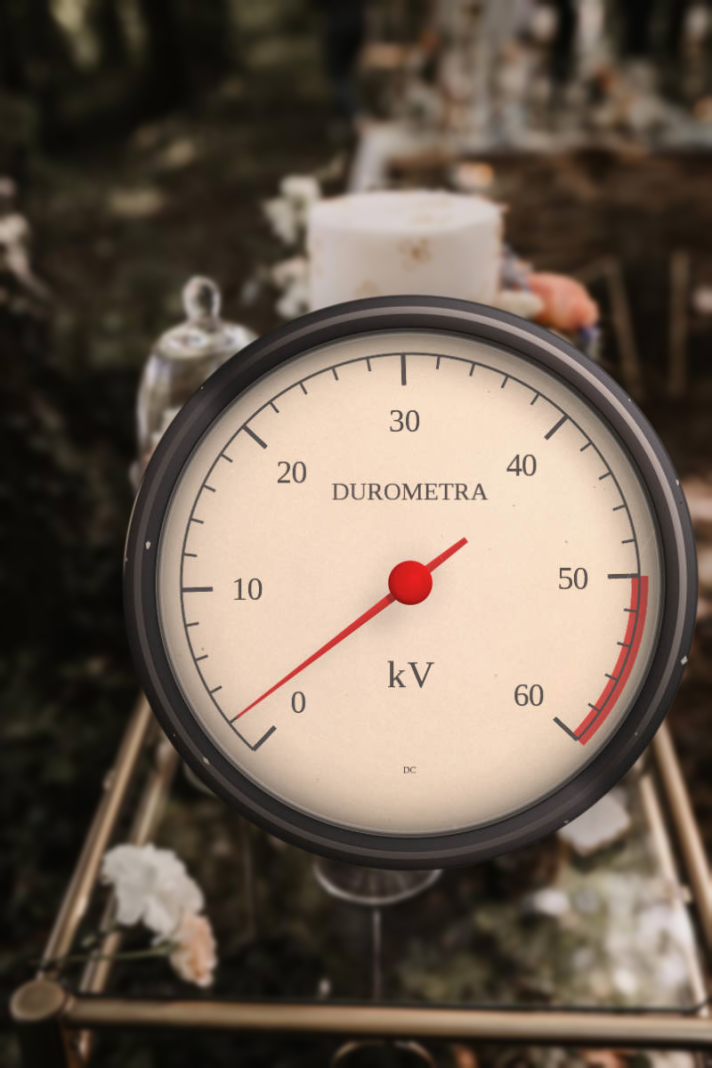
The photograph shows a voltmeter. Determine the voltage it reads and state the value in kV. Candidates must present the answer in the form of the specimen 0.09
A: 2
